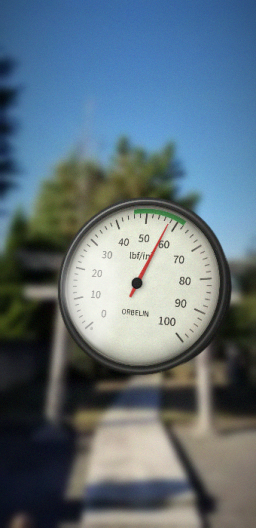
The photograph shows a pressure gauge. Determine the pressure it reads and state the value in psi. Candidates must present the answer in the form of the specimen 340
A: 58
